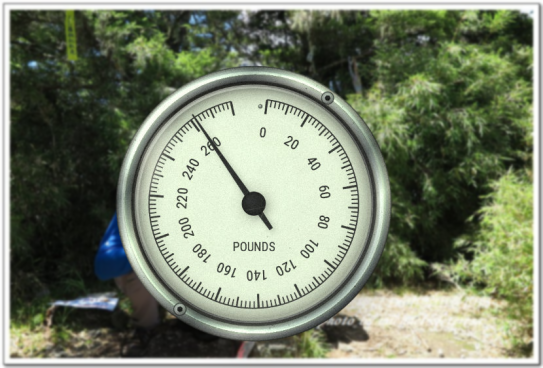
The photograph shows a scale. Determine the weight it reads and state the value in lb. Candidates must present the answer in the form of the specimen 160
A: 262
